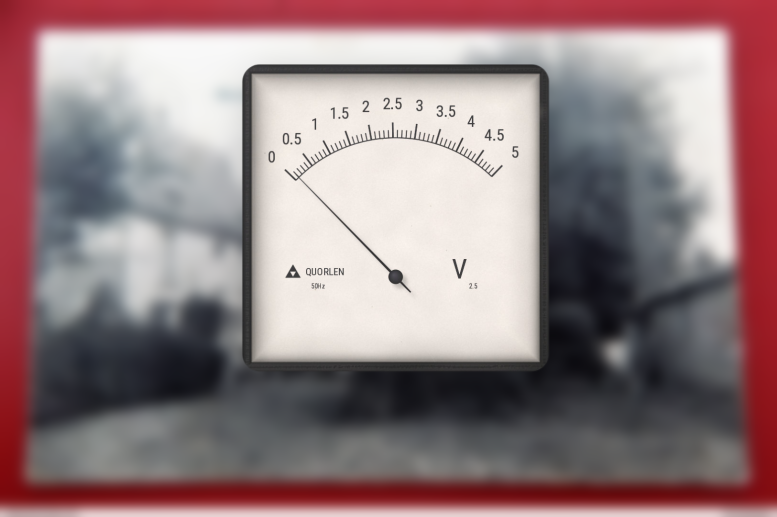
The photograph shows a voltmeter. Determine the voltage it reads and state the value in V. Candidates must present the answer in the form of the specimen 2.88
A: 0.1
